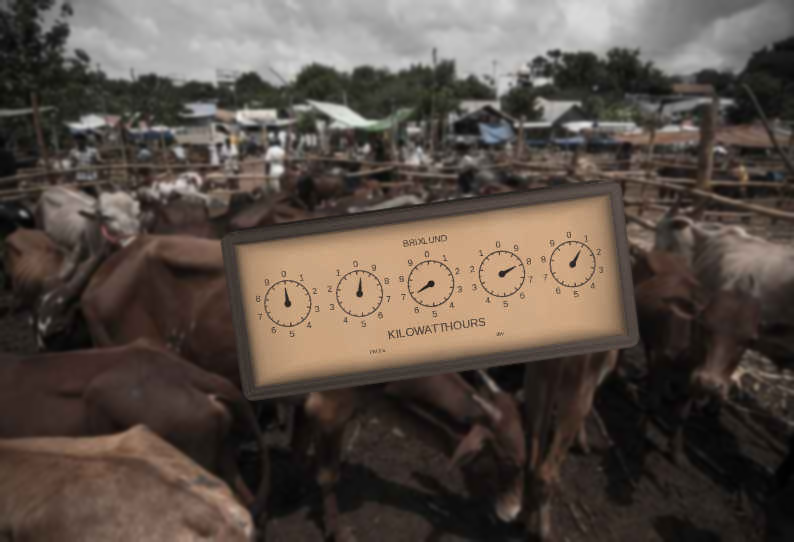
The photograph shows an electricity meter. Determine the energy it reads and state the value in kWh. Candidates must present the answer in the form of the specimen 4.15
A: 99681
